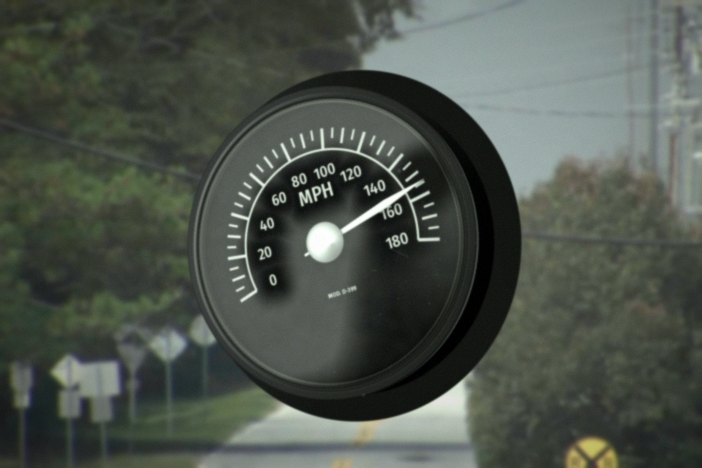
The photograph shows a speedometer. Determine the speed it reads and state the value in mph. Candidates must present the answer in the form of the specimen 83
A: 155
